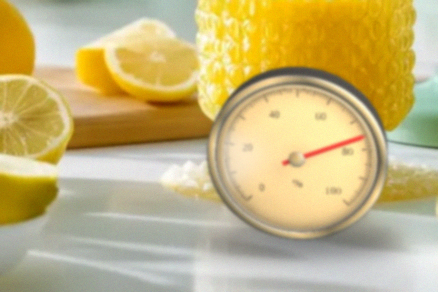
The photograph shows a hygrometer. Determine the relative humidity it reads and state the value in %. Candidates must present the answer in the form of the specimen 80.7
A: 75
